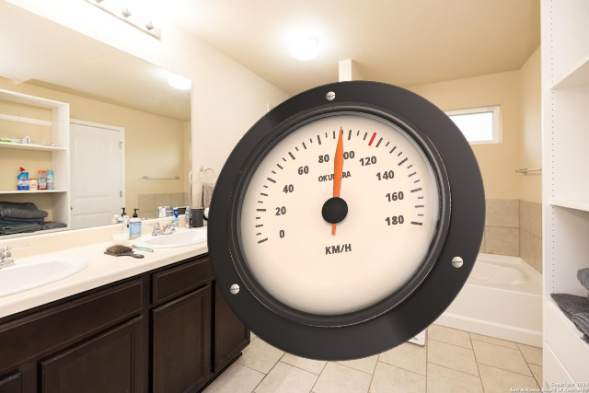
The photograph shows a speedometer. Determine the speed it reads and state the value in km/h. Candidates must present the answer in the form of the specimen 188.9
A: 95
